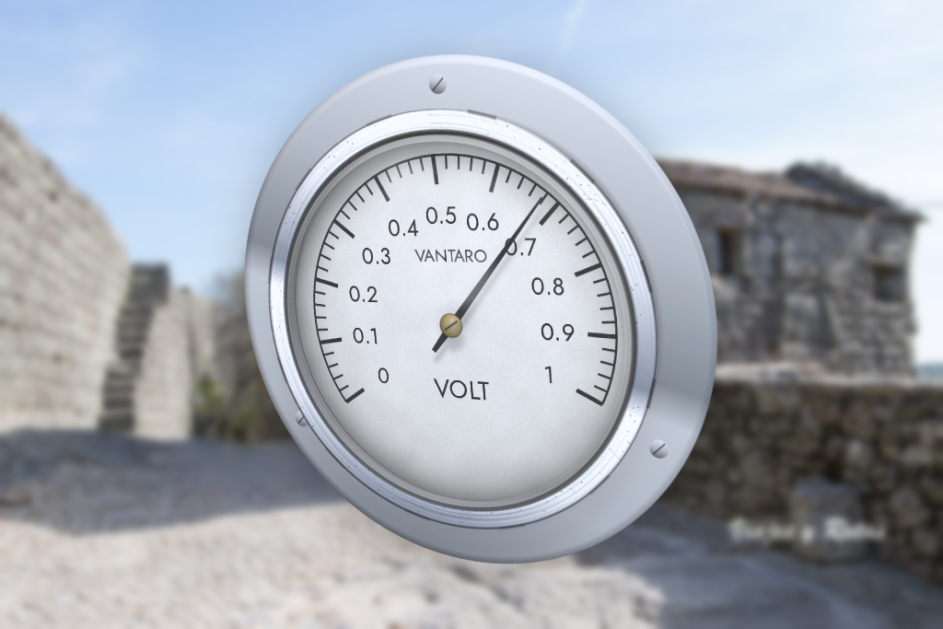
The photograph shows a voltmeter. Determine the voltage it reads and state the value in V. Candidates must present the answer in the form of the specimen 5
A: 0.68
